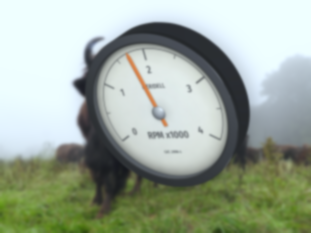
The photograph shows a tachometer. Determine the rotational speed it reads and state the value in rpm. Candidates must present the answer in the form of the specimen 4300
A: 1750
